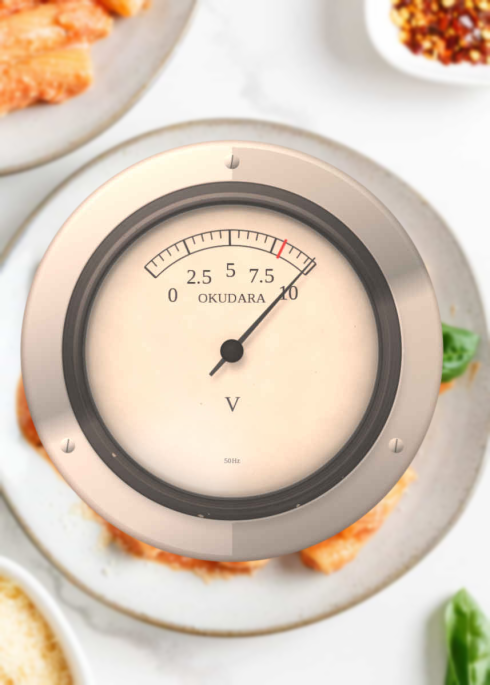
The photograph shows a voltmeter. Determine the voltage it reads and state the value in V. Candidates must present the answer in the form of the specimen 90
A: 9.75
